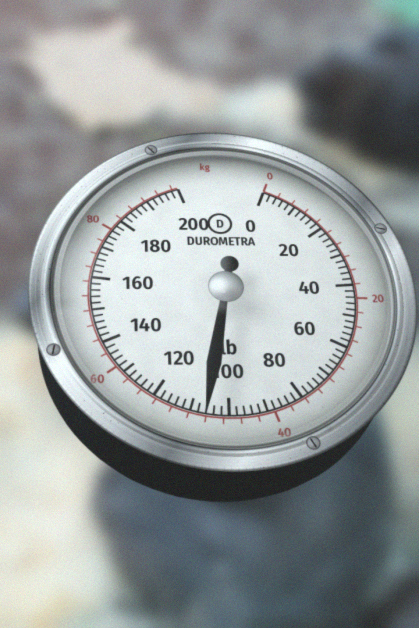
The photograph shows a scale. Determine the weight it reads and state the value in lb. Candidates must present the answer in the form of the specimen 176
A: 106
